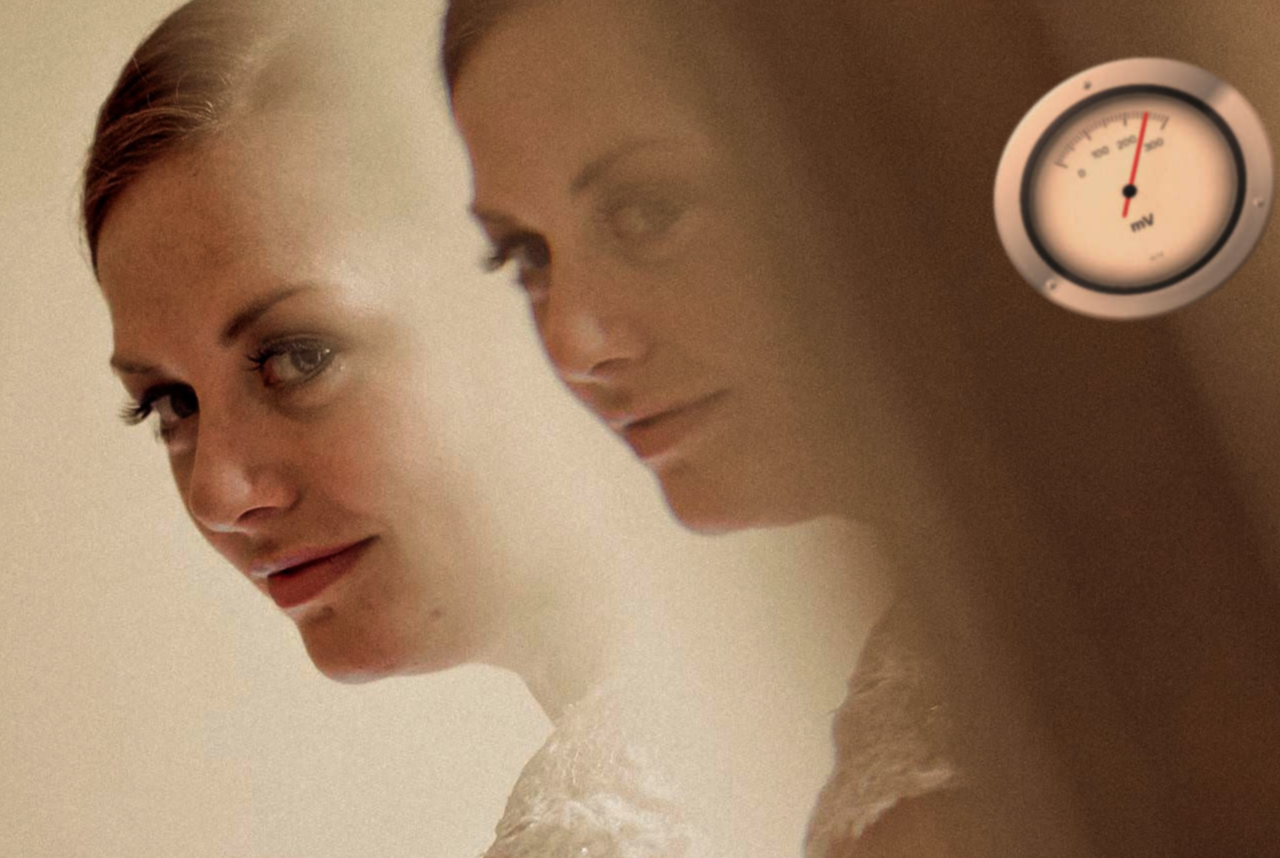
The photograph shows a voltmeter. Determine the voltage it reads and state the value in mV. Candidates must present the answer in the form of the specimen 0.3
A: 250
